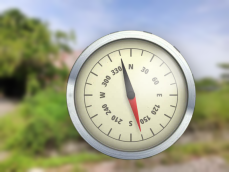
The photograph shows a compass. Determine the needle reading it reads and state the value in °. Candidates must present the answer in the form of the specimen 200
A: 165
